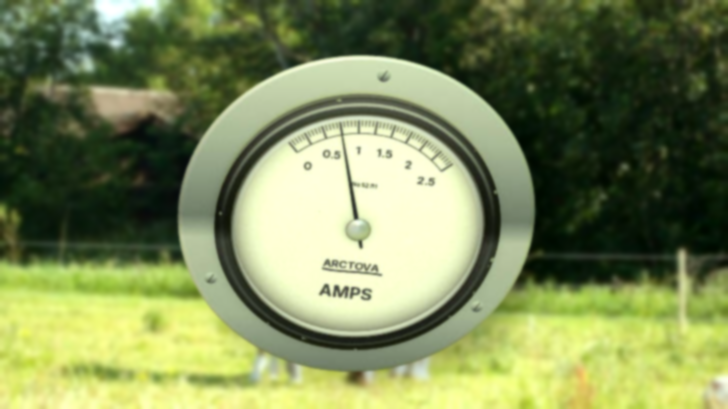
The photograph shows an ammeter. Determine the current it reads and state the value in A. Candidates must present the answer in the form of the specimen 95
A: 0.75
